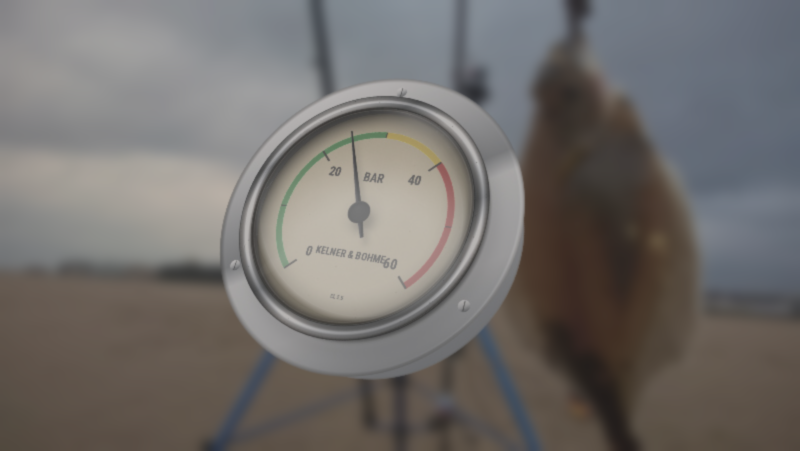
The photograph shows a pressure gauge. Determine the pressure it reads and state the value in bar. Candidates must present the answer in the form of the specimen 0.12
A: 25
